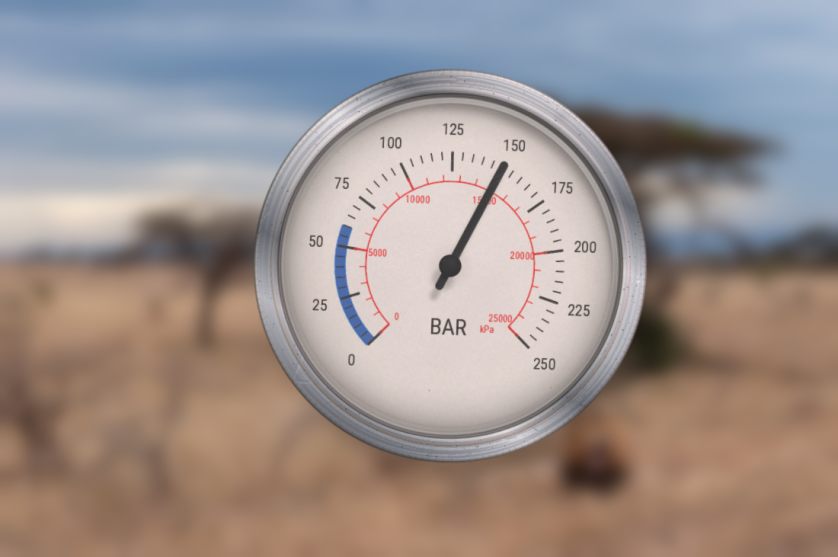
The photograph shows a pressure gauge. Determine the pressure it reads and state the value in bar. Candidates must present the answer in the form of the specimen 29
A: 150
